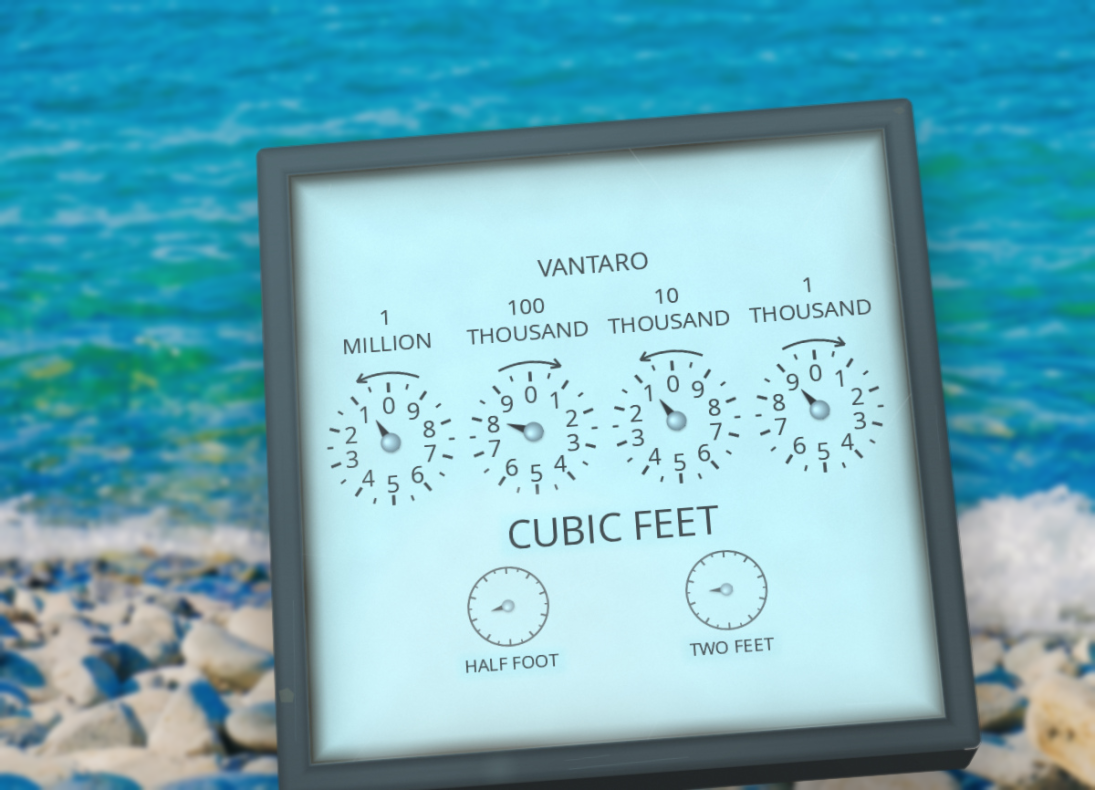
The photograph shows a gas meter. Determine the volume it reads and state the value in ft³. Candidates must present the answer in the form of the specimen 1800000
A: 80900
